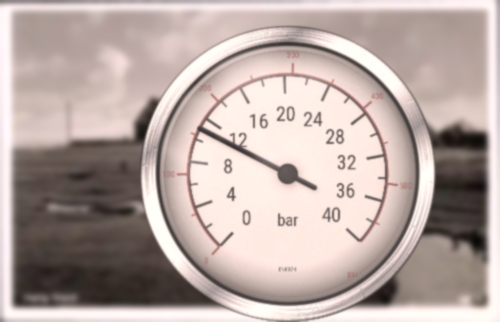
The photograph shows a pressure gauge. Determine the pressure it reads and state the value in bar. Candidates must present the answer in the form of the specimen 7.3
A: 11
